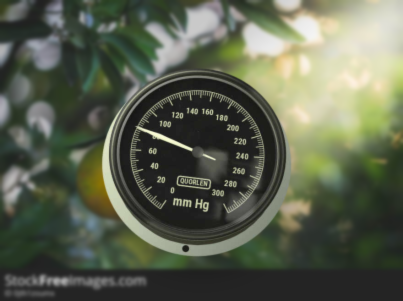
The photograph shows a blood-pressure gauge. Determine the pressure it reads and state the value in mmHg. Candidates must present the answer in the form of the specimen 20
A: 80
